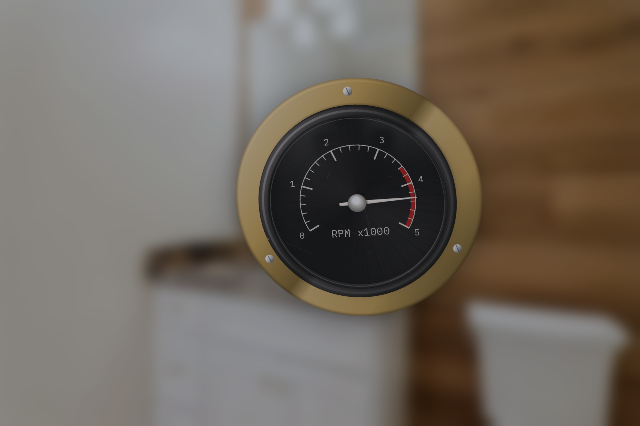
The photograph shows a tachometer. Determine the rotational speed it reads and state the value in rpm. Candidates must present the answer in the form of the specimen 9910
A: 4300
